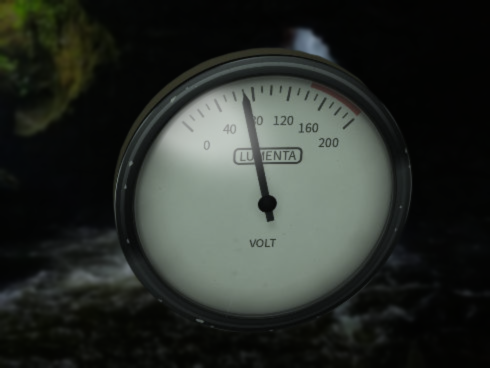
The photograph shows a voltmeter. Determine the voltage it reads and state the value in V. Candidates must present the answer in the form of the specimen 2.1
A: 70
